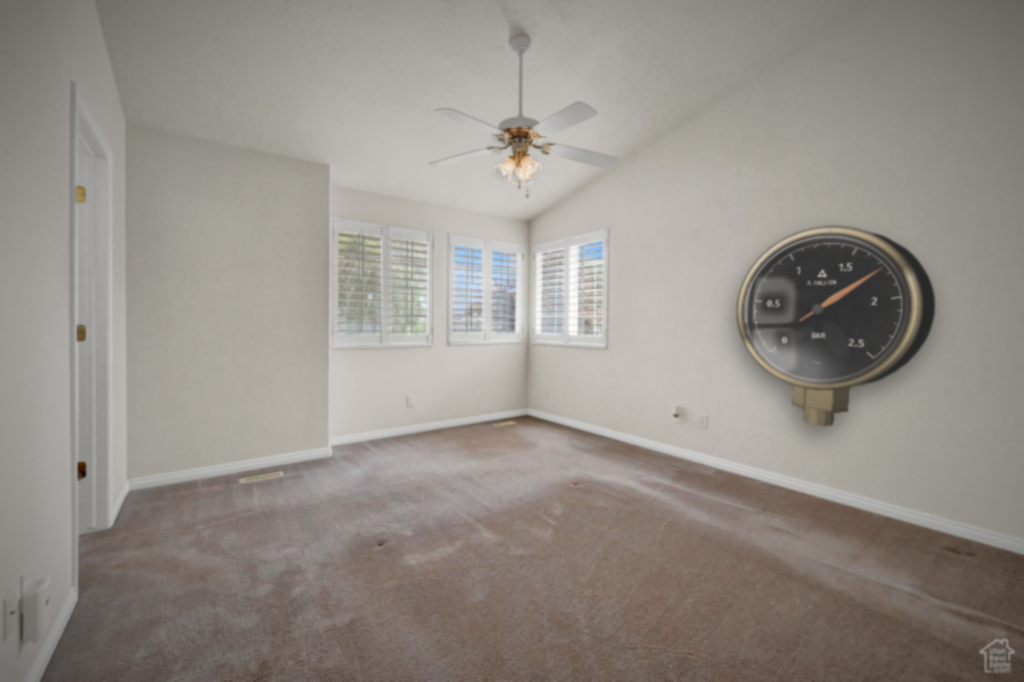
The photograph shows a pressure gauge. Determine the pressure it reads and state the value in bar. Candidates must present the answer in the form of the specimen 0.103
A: 1.75
